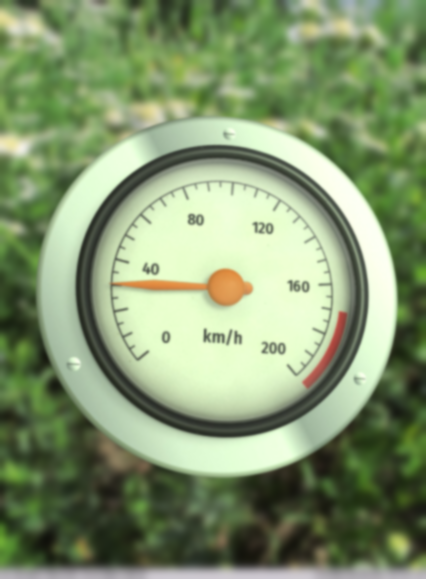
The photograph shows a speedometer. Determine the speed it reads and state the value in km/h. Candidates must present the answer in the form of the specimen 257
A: 30
